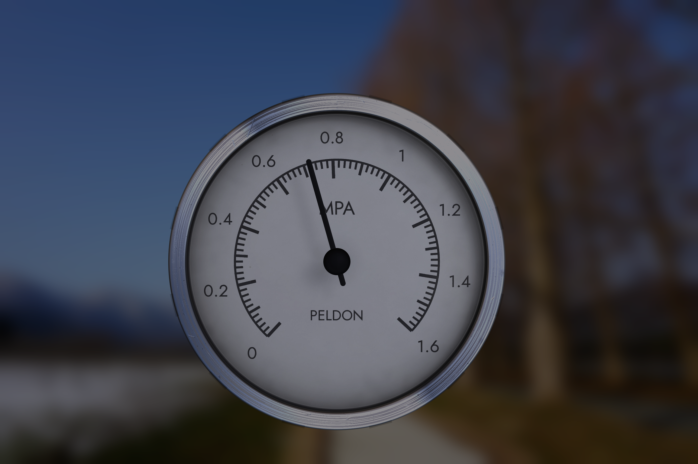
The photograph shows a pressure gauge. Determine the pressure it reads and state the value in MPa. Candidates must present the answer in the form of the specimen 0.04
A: 0.72
